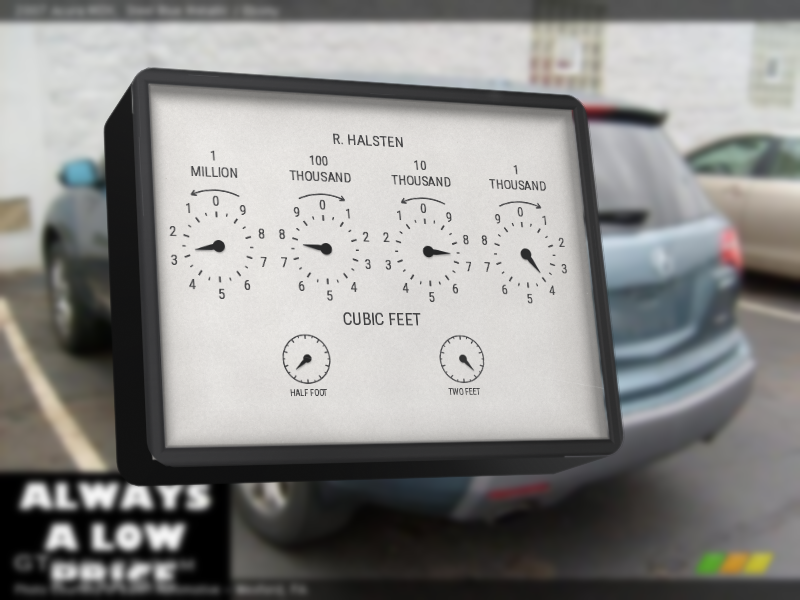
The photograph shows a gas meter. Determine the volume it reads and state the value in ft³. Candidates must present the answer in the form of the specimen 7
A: 277400
